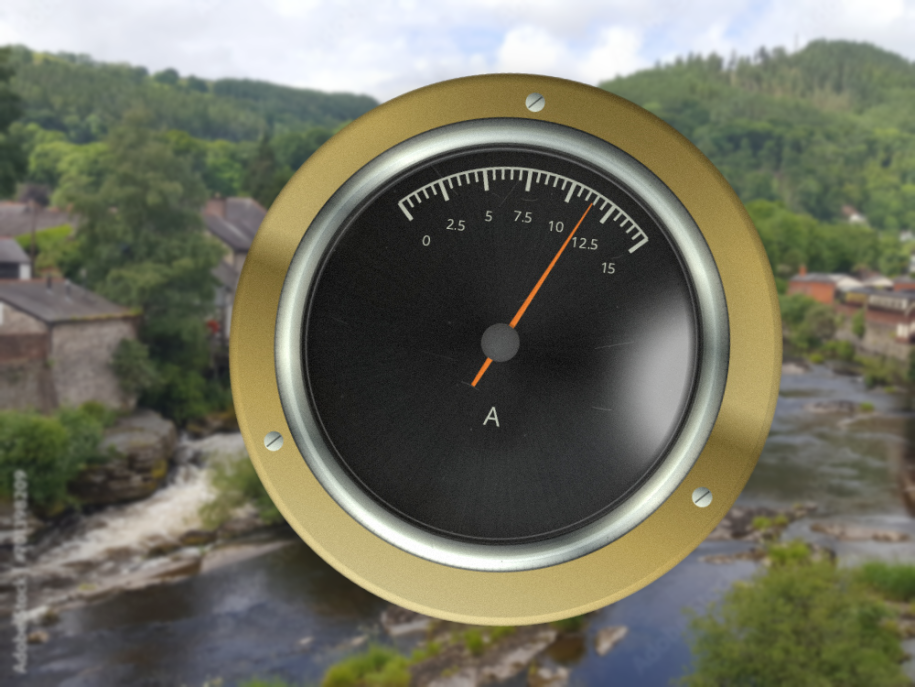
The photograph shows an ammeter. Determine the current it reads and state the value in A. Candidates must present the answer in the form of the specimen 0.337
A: 11.5
